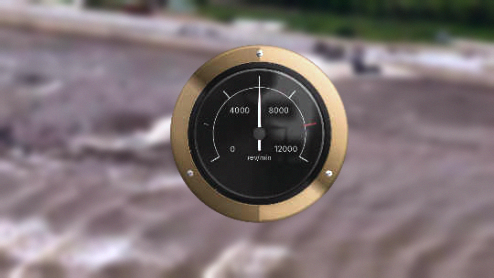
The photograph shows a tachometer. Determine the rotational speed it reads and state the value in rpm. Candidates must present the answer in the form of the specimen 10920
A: 6000
